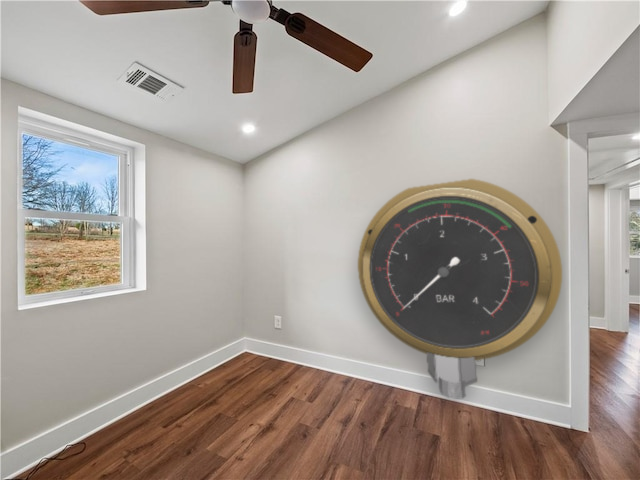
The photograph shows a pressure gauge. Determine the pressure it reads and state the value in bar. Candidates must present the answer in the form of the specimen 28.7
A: 0
